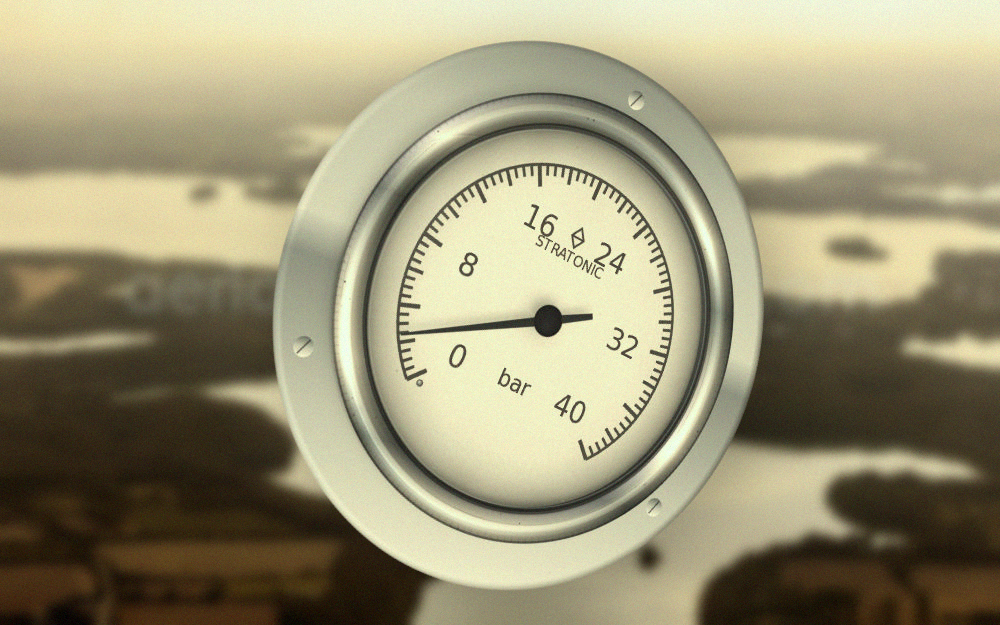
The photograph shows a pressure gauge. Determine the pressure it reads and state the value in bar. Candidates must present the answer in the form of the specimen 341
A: 2.5
